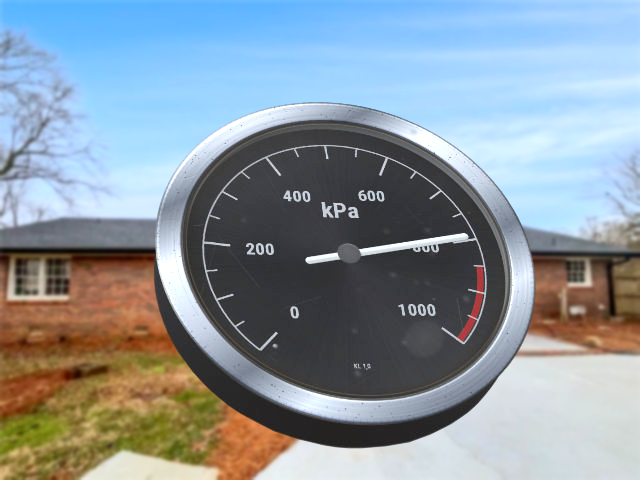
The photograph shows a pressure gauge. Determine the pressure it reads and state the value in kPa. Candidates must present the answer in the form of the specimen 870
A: 800
